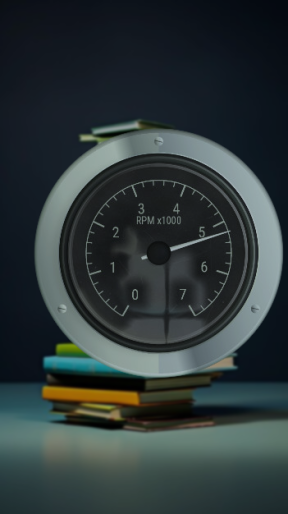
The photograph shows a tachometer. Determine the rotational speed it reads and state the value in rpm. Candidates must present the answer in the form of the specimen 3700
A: 5200
